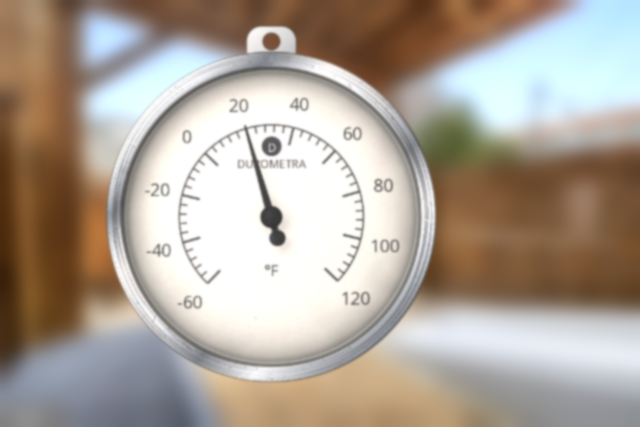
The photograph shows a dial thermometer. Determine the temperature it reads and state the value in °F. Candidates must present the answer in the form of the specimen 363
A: 20
